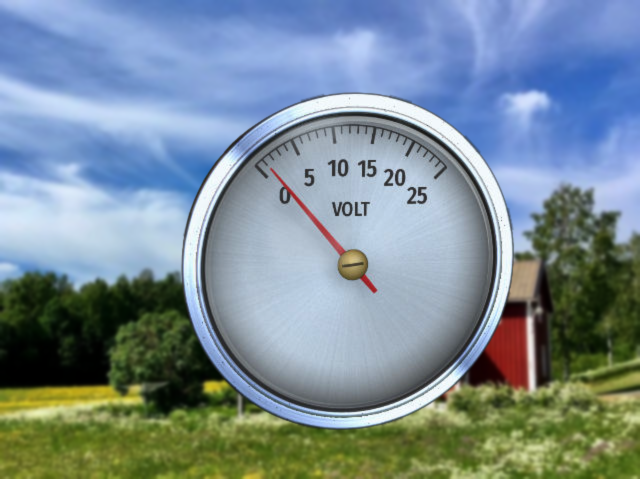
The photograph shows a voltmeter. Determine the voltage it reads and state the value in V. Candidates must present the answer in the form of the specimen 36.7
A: 1
